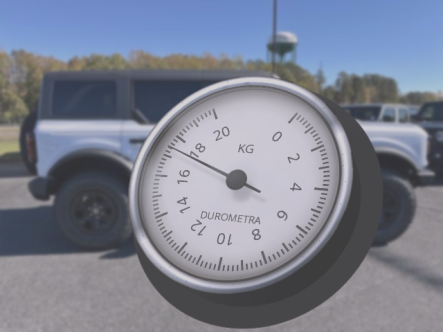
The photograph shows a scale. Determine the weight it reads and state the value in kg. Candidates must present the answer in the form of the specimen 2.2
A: 17.4
